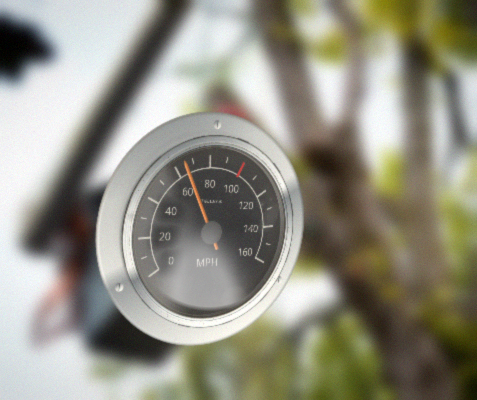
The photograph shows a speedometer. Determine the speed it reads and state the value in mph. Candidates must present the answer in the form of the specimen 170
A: 65
